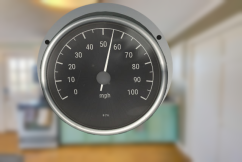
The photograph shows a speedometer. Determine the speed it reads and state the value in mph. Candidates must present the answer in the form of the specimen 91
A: 55
